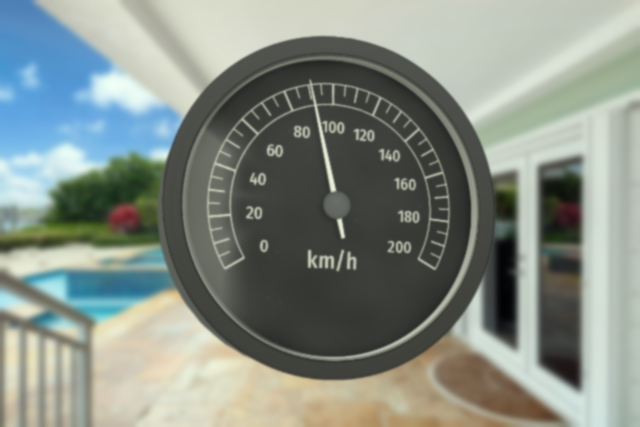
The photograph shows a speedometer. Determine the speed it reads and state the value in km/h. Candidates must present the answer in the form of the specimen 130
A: 90
